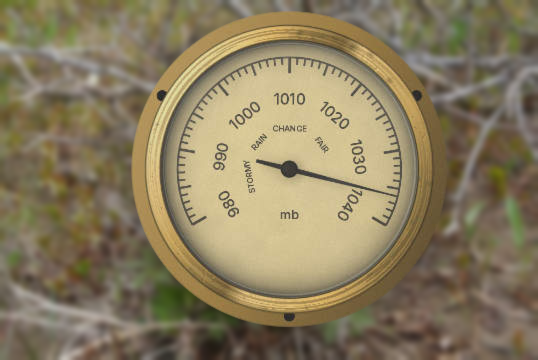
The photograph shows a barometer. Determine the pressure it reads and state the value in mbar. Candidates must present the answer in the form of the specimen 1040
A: 1036
